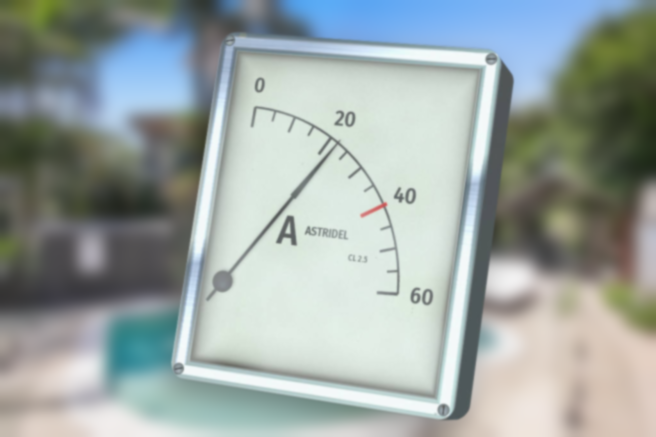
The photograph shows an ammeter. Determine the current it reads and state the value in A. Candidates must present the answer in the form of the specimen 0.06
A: 22.5
